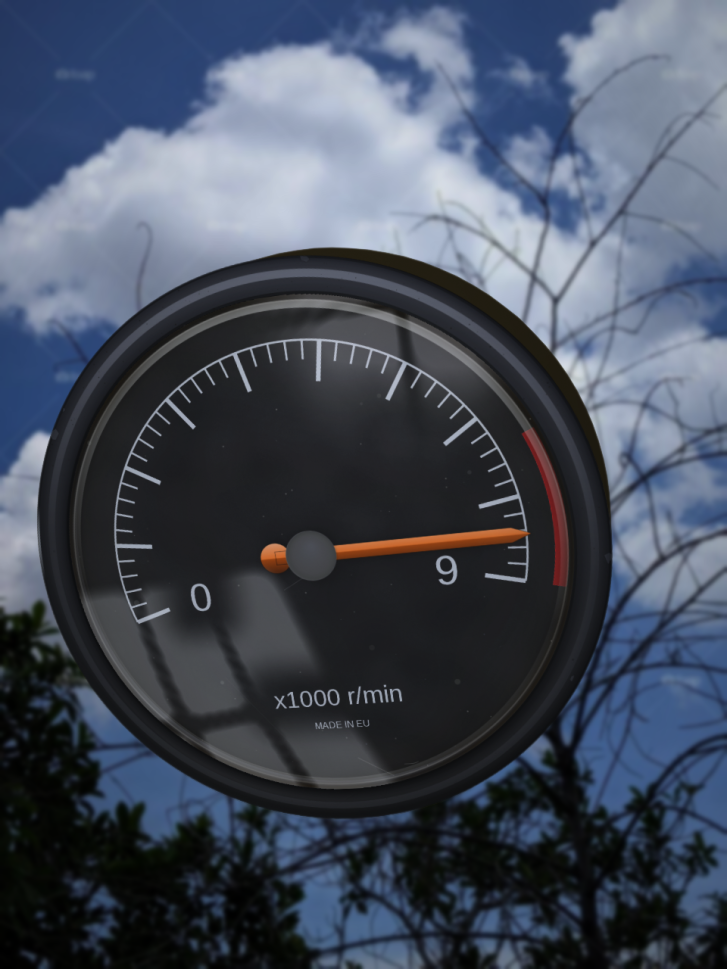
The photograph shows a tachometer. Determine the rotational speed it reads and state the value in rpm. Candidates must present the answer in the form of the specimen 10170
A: 8400
